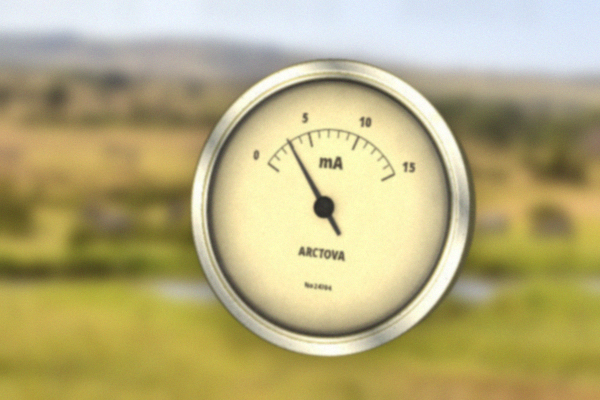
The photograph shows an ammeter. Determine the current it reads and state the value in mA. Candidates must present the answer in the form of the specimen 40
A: 3
